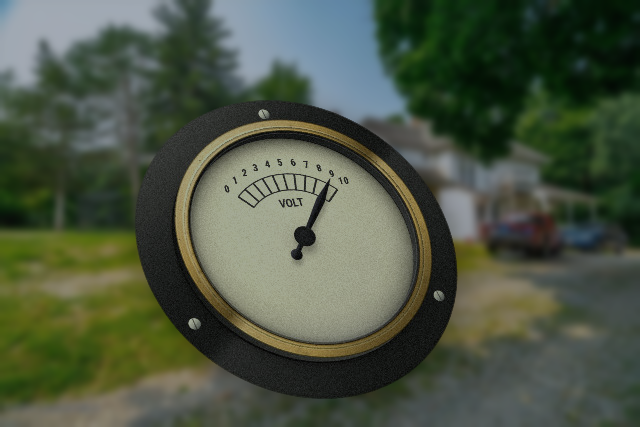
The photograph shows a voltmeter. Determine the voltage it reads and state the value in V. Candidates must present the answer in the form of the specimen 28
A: 9
